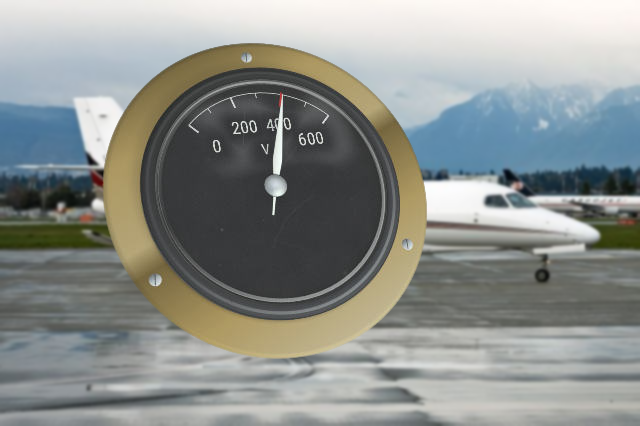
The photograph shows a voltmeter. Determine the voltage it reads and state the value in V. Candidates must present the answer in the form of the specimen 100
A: 400
